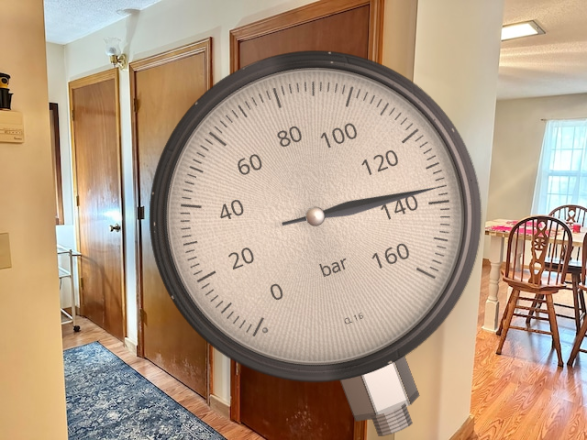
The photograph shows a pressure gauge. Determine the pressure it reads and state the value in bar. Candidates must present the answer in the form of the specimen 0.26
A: 136
